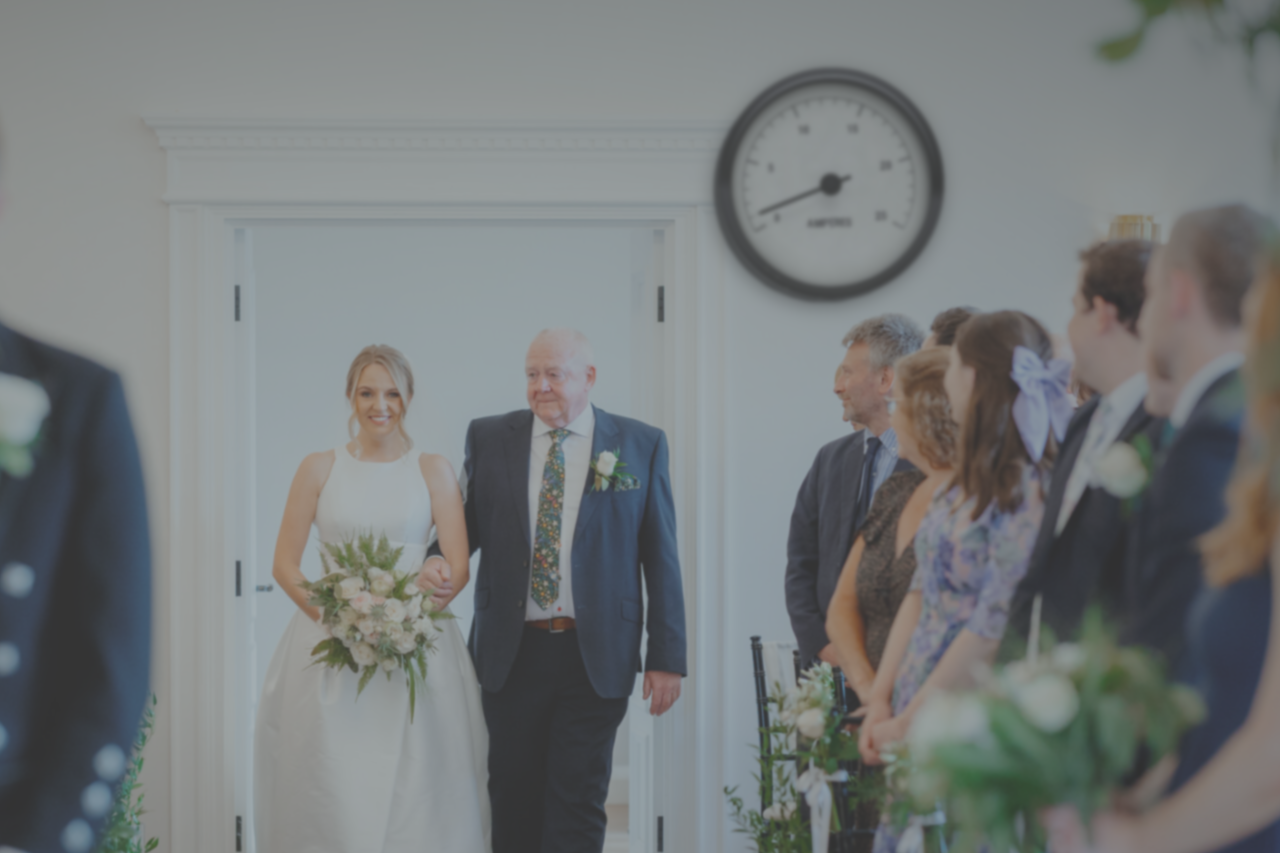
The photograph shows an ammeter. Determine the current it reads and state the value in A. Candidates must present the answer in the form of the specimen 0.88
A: 1
